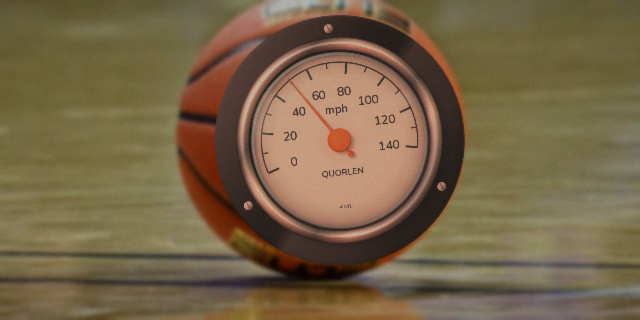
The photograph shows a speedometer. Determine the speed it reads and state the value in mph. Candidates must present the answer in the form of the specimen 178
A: 50
